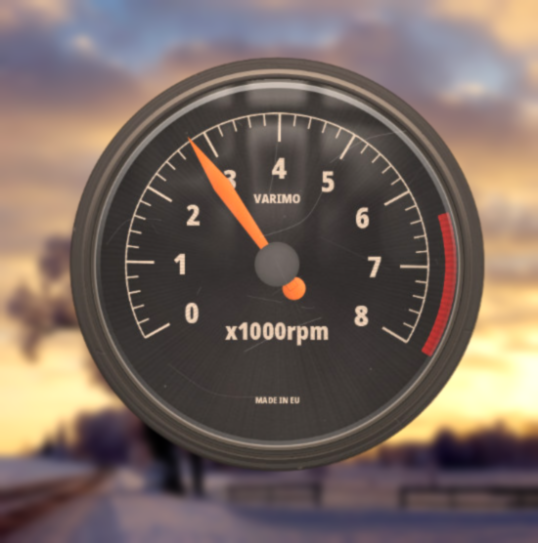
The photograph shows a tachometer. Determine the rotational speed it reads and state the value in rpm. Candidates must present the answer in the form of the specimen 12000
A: 2800
